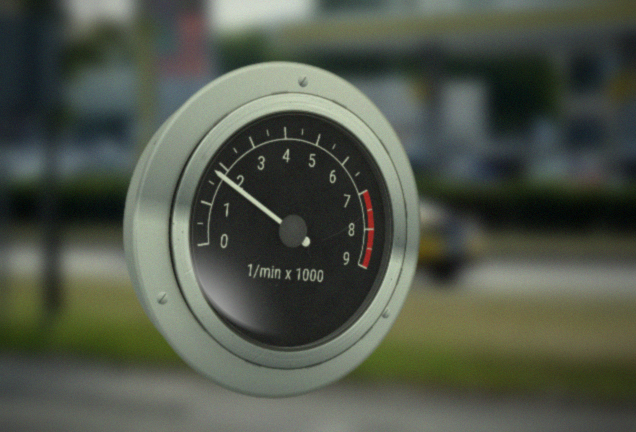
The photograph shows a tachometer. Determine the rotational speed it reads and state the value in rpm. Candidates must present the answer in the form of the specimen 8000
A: 1750
